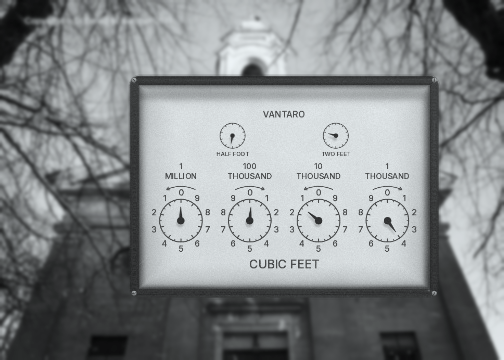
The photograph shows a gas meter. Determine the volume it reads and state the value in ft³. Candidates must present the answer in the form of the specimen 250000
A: 1400
